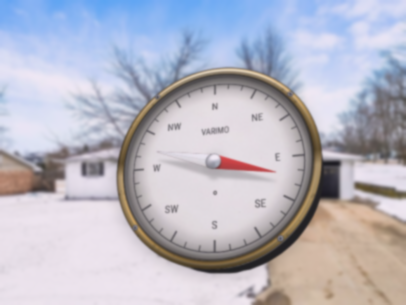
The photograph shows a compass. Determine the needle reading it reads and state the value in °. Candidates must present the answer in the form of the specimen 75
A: 105
